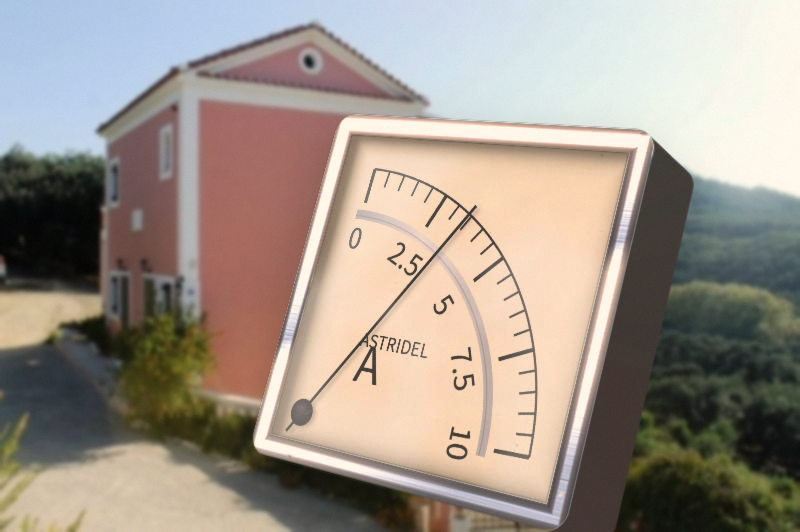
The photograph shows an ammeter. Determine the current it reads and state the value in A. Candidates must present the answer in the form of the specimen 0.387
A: 3.5
